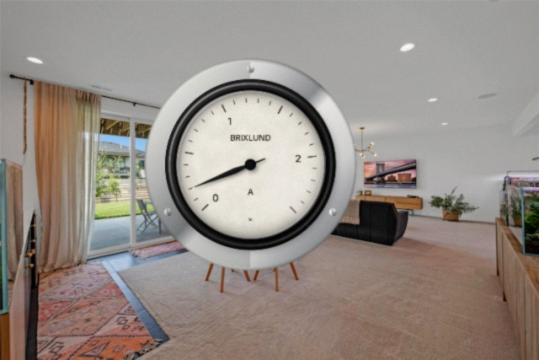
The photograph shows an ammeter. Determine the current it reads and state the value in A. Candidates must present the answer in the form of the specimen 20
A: 0.2
